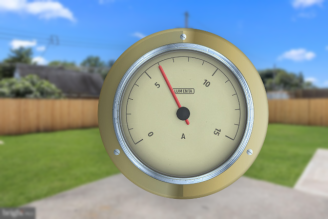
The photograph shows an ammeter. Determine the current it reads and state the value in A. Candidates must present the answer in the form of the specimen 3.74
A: 6
